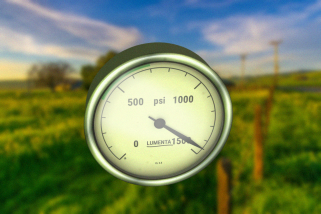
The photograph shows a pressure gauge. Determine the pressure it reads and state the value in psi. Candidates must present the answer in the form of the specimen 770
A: 1450
